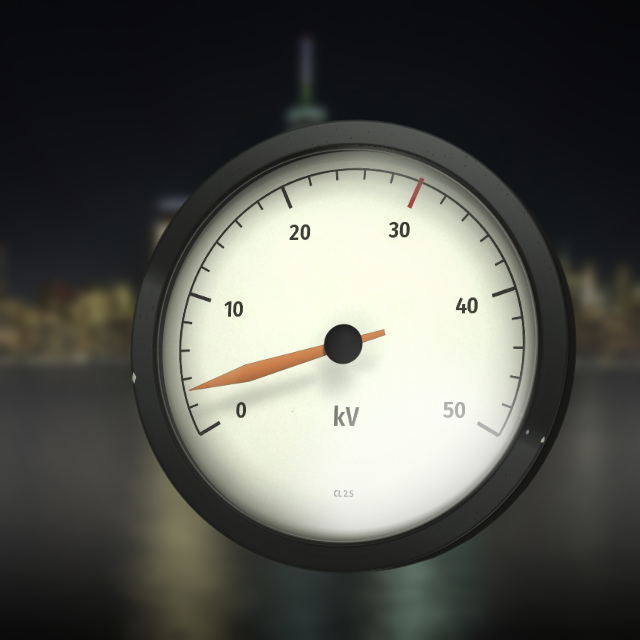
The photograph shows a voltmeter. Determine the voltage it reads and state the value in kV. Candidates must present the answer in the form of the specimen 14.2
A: 3
